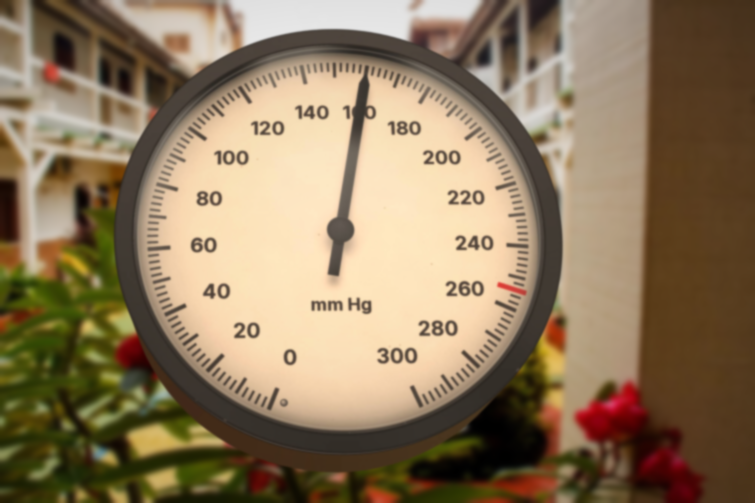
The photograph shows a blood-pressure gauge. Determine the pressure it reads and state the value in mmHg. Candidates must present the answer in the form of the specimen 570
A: 160
